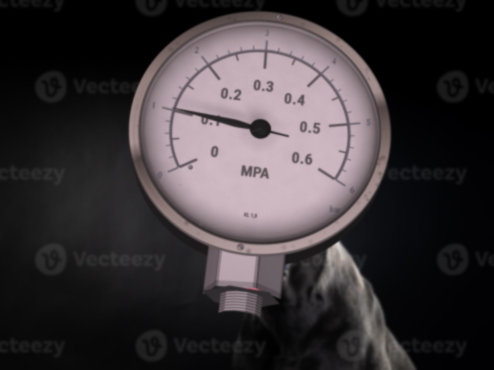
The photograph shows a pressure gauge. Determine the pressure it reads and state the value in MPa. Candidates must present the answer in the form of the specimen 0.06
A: 0.1
